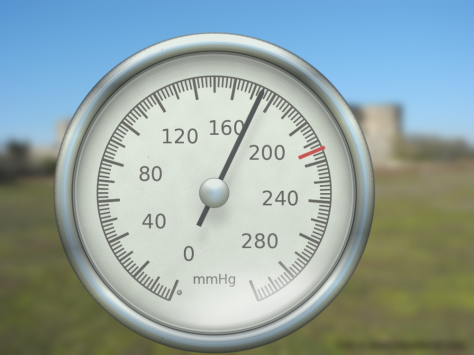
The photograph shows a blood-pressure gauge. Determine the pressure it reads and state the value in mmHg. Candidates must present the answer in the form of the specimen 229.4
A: 174
